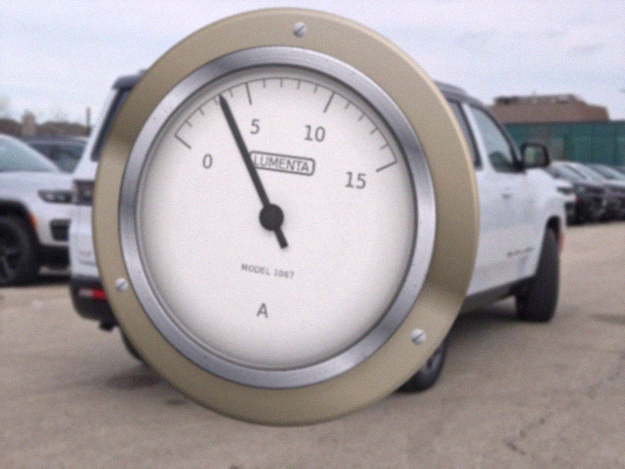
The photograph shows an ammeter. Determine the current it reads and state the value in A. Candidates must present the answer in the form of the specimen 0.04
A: 3.5
